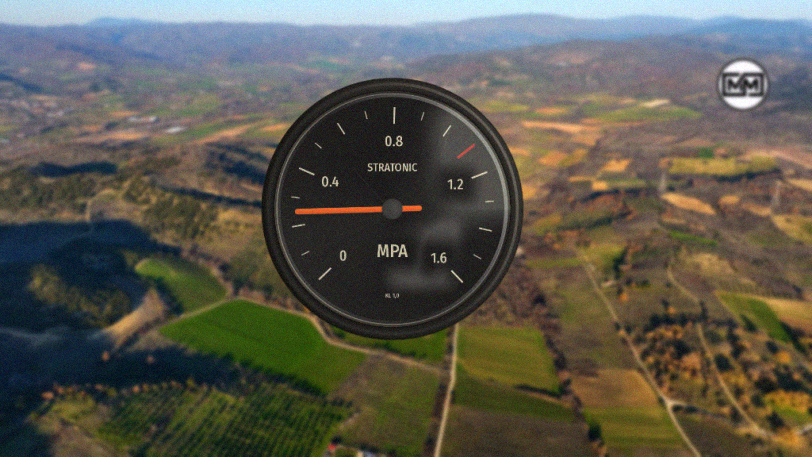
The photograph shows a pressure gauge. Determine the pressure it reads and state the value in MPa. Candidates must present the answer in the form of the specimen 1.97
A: 0.25
